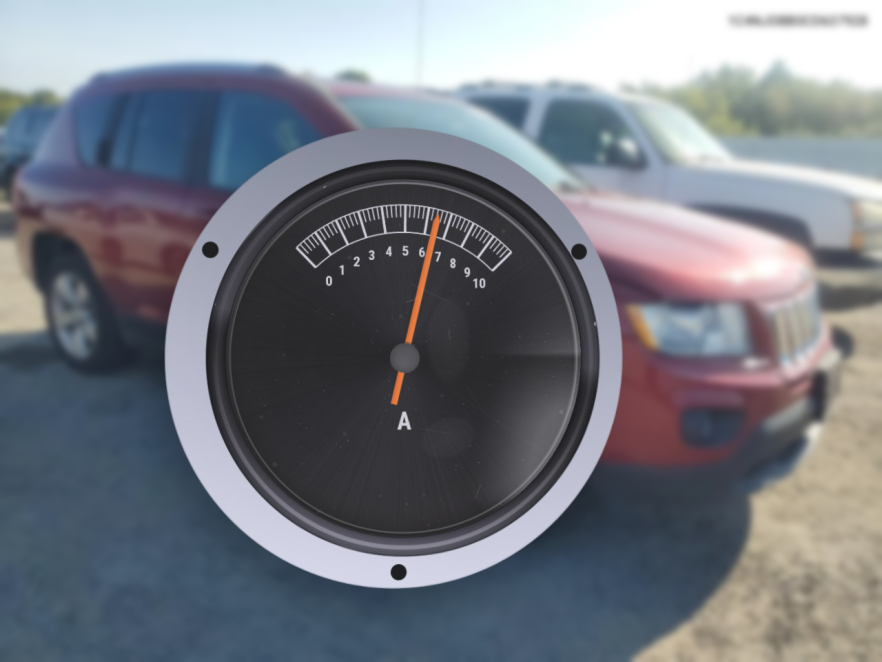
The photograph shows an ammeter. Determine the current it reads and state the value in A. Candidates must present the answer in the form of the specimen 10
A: 6.4
